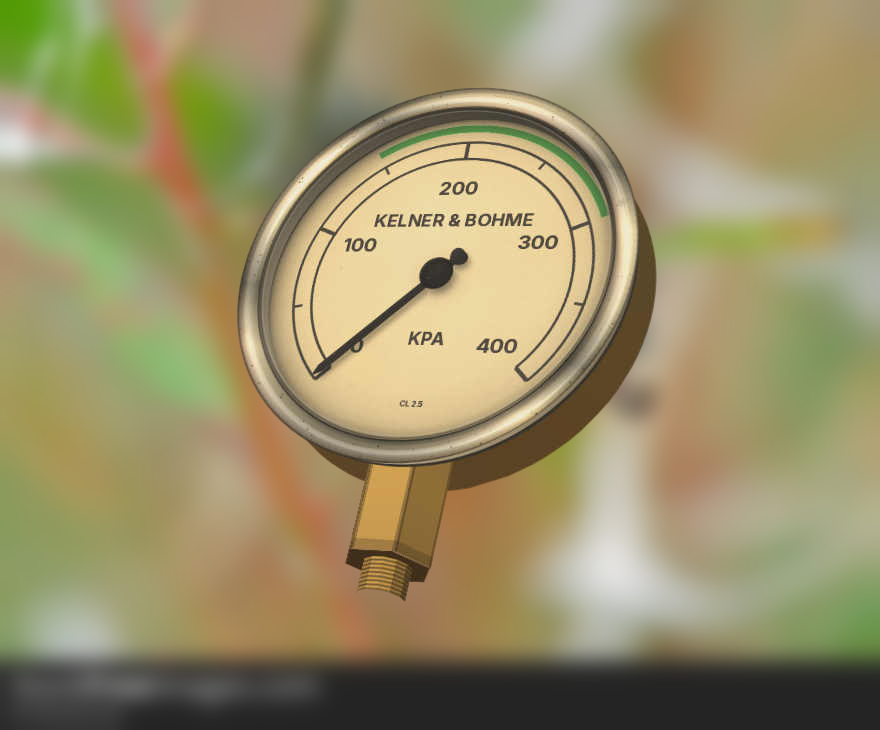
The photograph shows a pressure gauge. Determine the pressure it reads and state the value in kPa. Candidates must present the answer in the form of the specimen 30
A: 0
